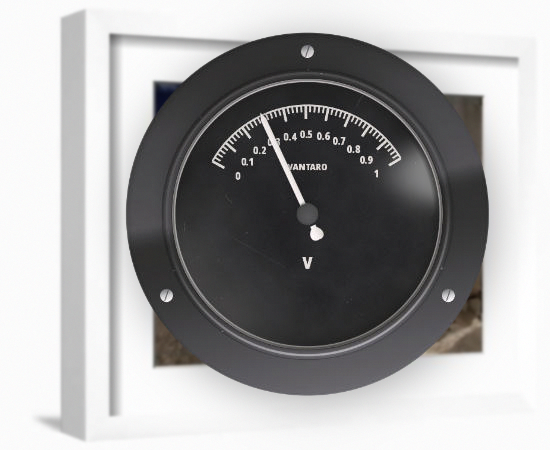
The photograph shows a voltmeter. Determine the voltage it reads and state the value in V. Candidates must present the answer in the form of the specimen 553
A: 0.3
